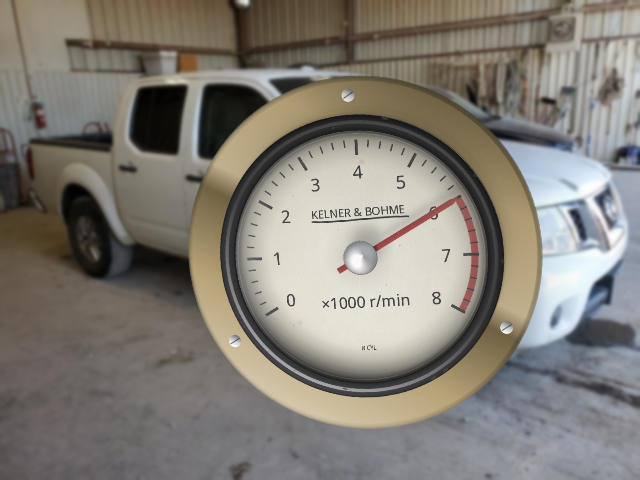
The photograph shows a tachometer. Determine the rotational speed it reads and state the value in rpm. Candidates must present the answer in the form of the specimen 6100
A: 6000
